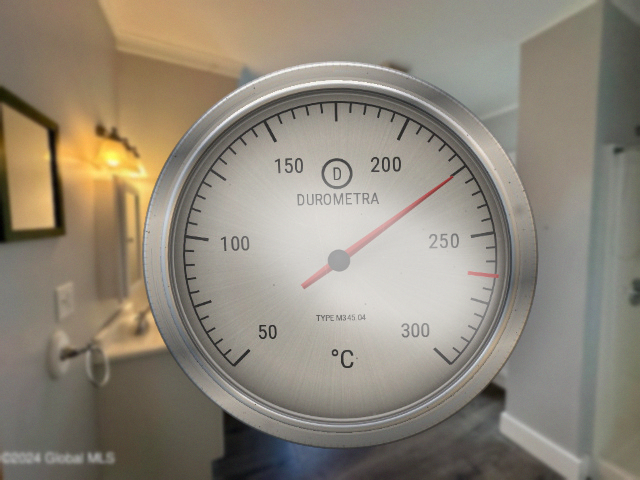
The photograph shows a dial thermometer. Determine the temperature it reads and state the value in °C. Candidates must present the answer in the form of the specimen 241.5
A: 225
